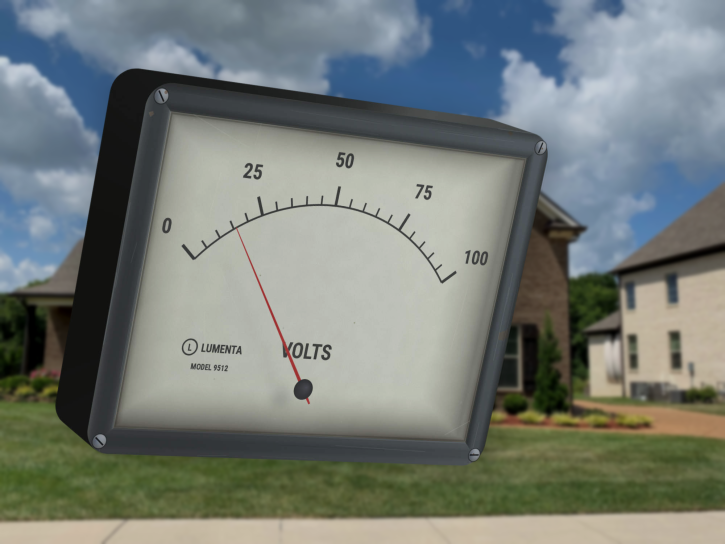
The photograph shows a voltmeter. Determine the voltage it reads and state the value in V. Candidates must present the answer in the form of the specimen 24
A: 15
